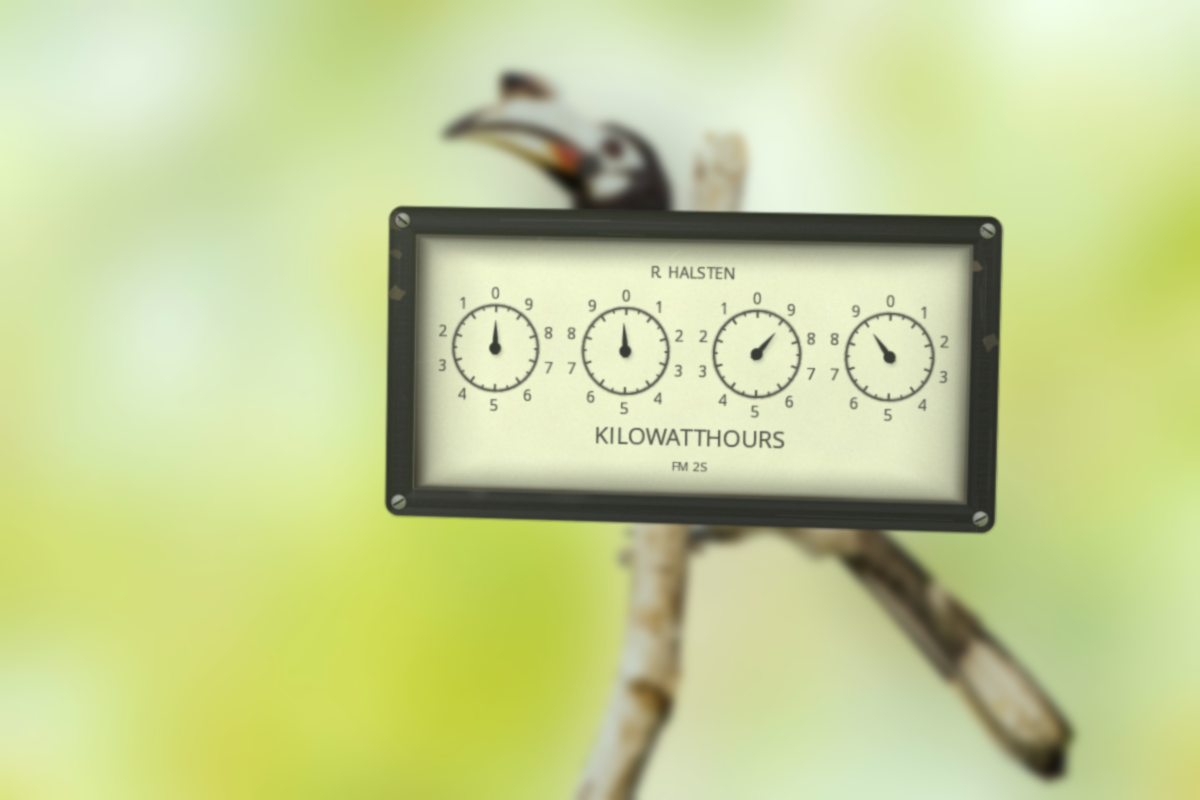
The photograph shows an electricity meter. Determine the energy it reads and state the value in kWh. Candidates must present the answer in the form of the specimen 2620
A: 9989
